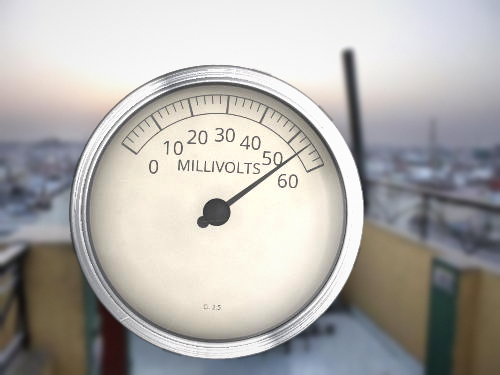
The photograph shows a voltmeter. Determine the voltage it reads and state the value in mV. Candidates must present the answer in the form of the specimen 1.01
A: 54
